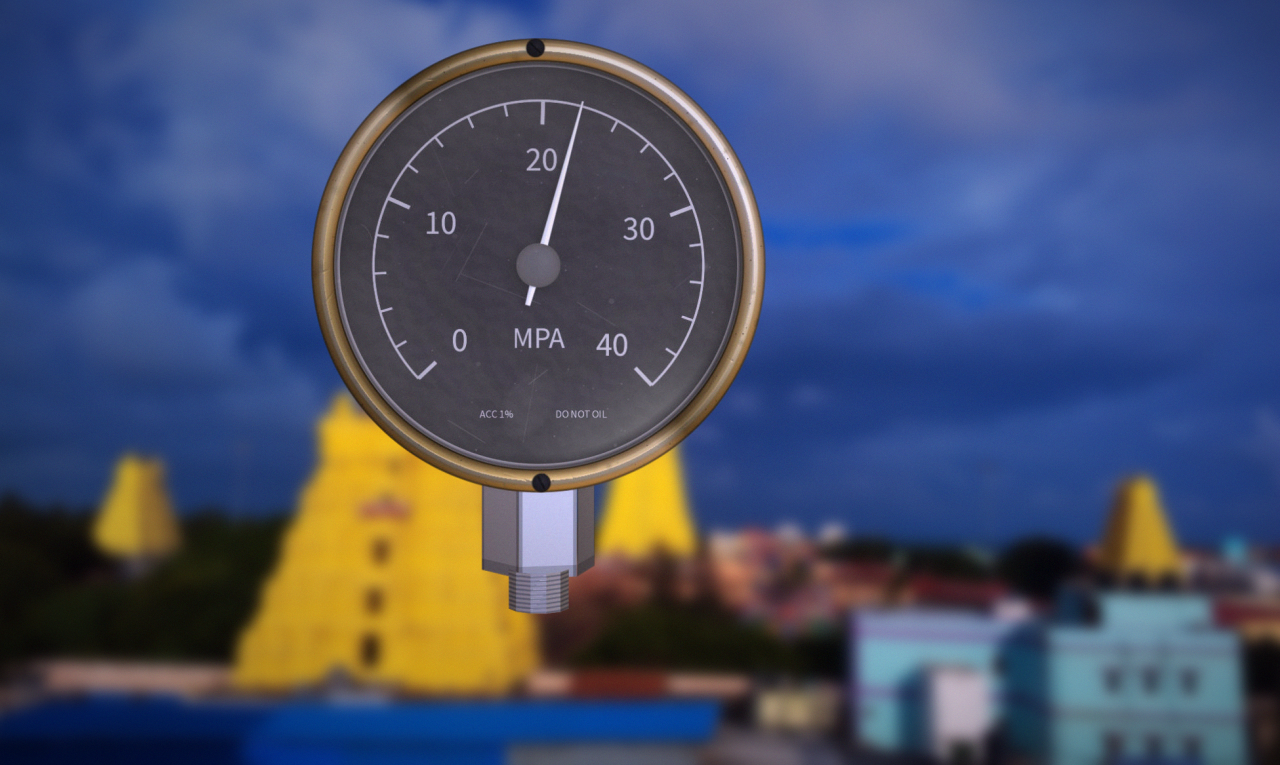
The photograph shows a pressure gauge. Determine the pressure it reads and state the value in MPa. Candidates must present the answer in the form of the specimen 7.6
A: 22
